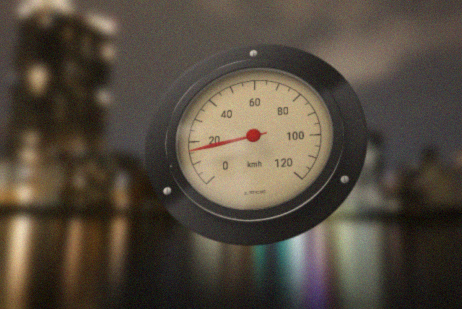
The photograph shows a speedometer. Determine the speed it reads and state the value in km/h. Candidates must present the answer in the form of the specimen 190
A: 15
